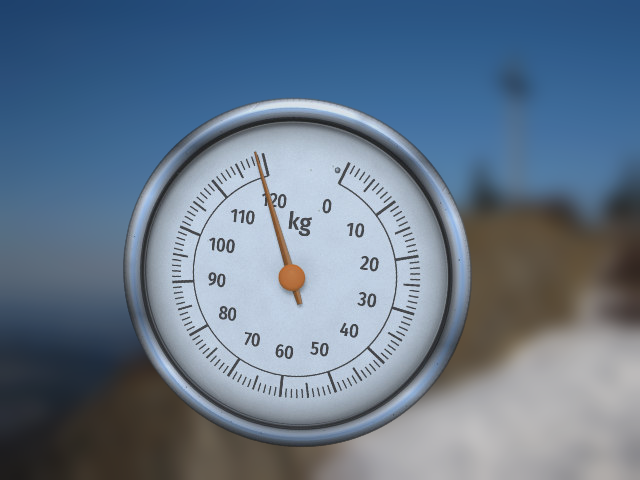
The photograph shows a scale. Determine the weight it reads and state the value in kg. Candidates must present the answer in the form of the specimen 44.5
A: 119
